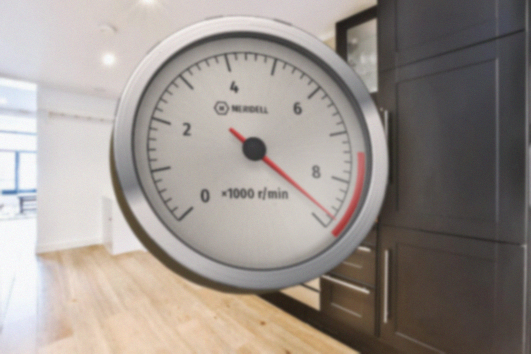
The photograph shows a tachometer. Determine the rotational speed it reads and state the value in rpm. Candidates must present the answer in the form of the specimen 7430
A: 8800
